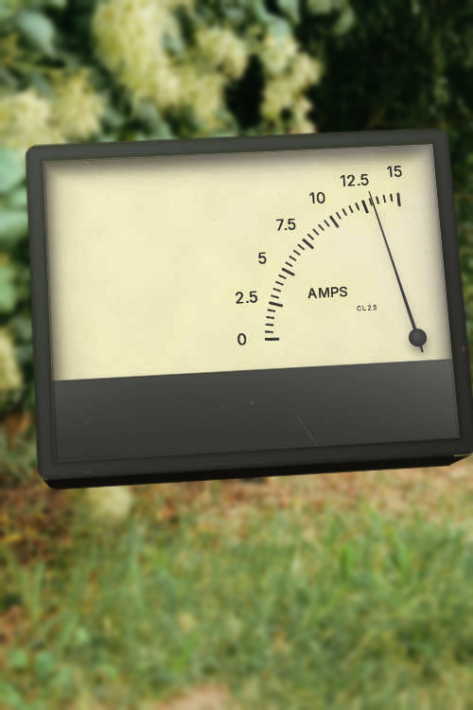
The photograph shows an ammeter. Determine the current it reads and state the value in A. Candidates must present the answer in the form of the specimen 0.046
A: 13
